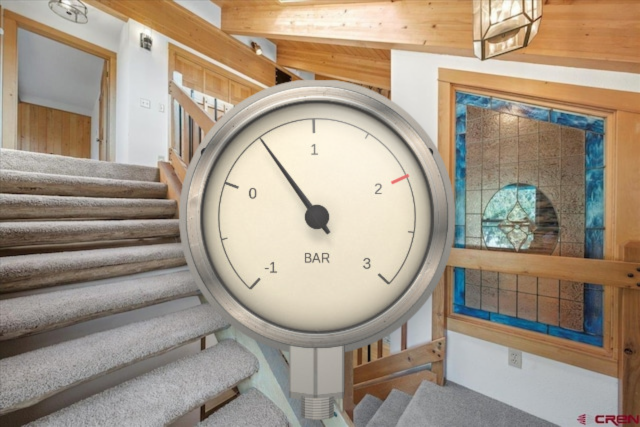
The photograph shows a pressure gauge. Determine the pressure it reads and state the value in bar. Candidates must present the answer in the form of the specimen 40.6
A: 0.5
